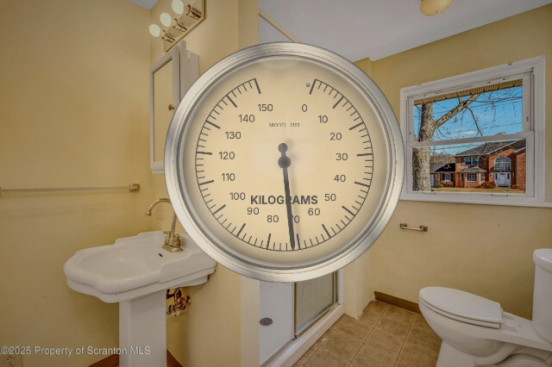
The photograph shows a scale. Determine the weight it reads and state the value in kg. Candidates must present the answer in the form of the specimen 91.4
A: 72
